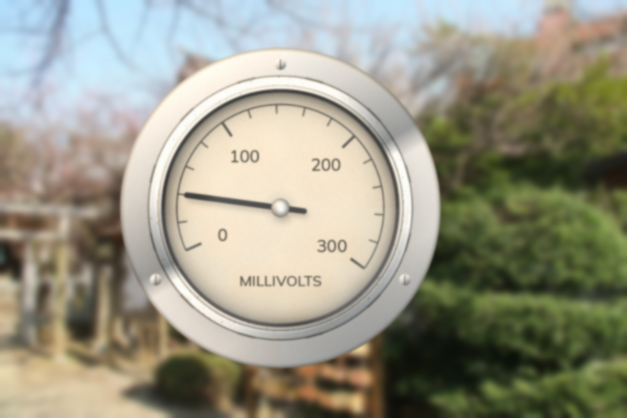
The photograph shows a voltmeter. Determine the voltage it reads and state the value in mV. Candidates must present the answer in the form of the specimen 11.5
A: 40
